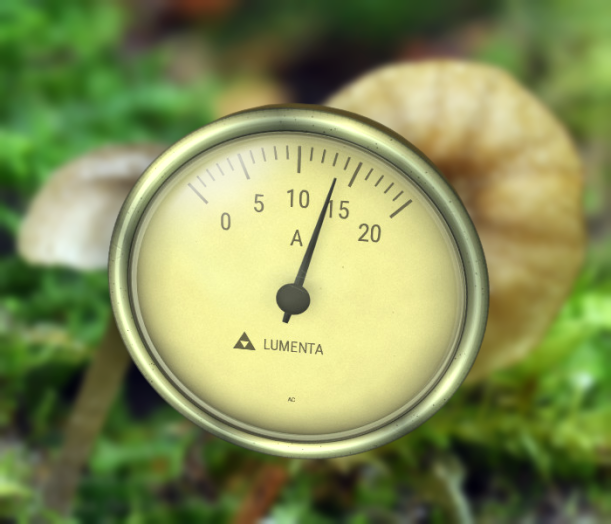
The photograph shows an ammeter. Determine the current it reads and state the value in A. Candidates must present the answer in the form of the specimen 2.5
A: 13.5
